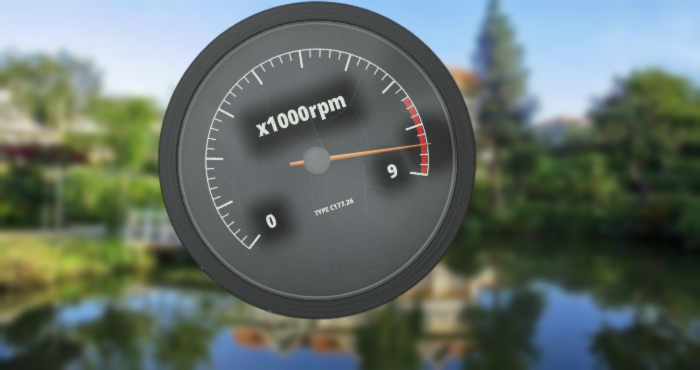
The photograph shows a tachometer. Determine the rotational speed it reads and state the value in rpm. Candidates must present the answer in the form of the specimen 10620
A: 8400
